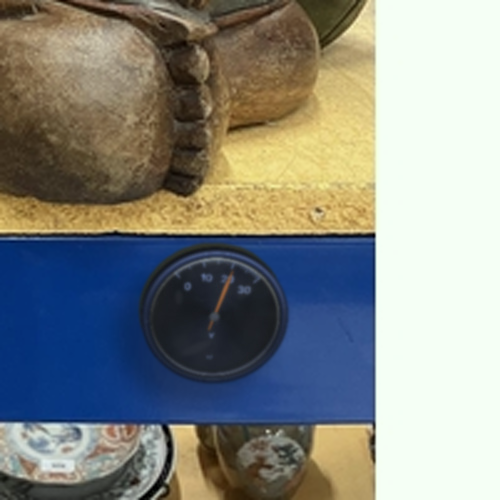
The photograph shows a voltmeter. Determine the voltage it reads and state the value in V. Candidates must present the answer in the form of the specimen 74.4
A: 20
